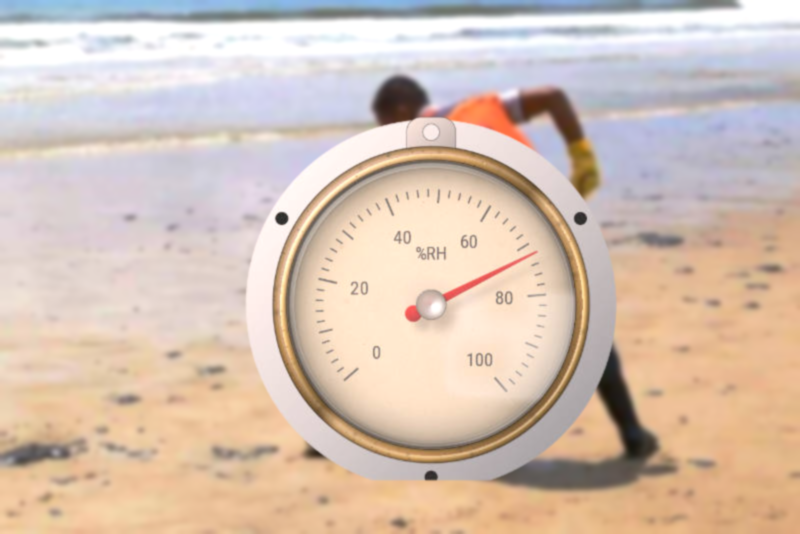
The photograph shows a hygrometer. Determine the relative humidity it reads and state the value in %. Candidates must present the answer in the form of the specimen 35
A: 72
